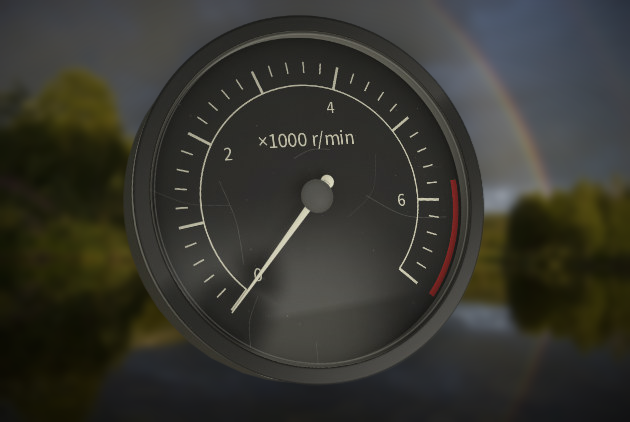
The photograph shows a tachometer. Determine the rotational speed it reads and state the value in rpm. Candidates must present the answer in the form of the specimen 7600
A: 0
